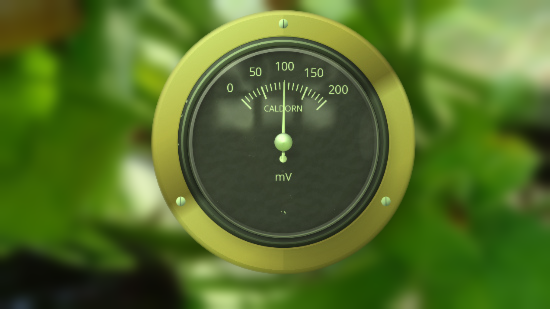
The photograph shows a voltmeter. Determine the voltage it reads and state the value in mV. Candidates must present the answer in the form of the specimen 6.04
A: 100
